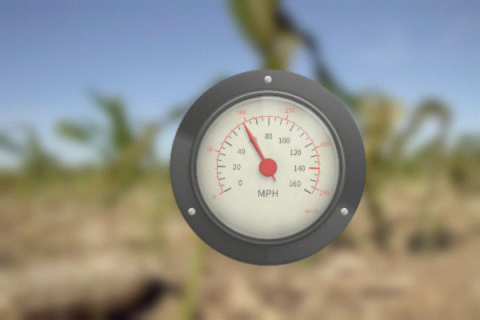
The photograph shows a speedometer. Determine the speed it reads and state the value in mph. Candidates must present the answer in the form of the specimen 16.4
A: 60
